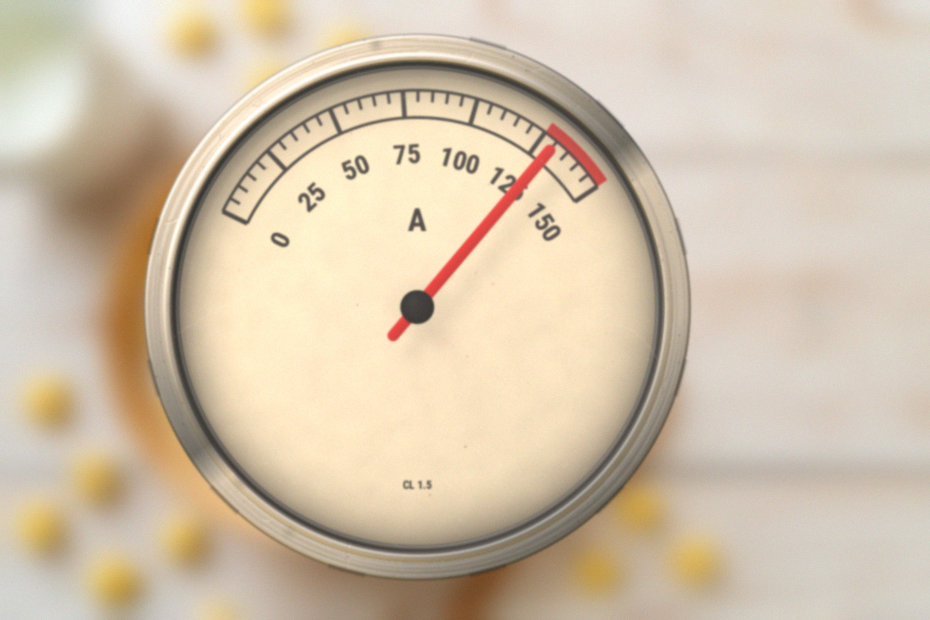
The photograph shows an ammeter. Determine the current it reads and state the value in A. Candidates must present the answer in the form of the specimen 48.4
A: 130
